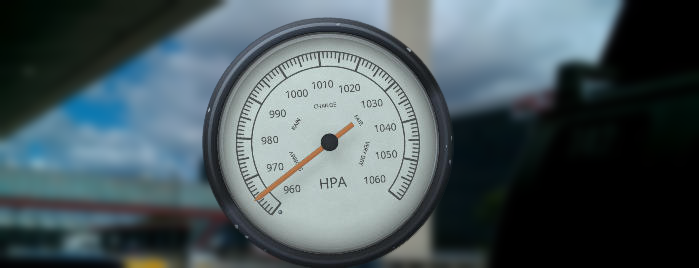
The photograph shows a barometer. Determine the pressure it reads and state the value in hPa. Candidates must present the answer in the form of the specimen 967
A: 965
